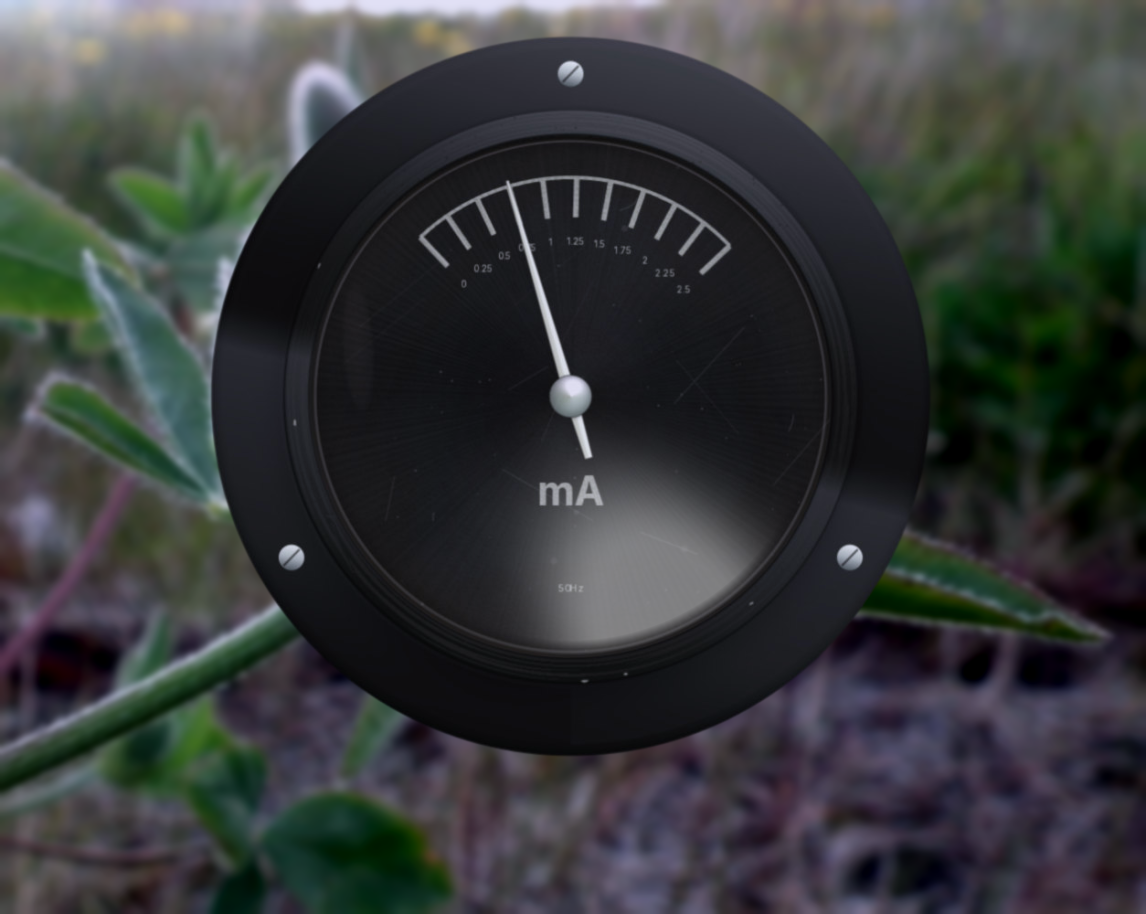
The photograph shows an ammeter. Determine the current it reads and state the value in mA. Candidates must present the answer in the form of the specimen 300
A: 0.75
